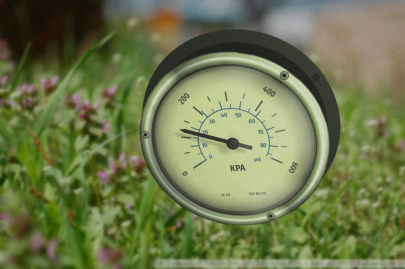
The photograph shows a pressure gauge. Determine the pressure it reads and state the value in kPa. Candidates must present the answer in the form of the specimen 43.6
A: 125
